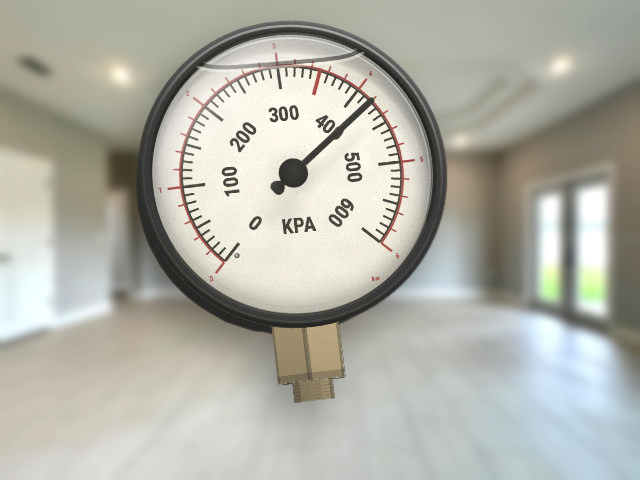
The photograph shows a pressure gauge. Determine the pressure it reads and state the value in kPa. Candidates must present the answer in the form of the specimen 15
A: 420
